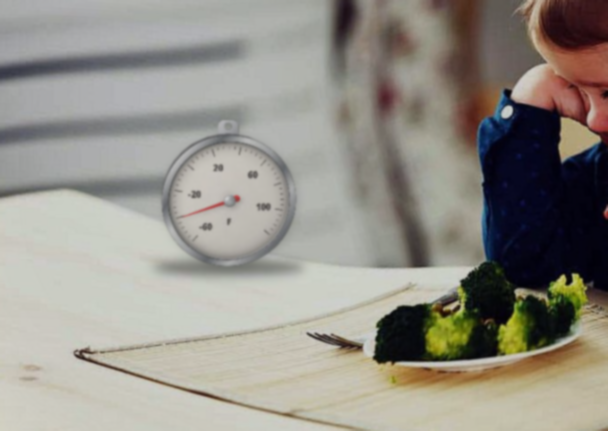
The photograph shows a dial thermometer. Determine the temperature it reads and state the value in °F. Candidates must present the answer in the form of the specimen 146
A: -40
